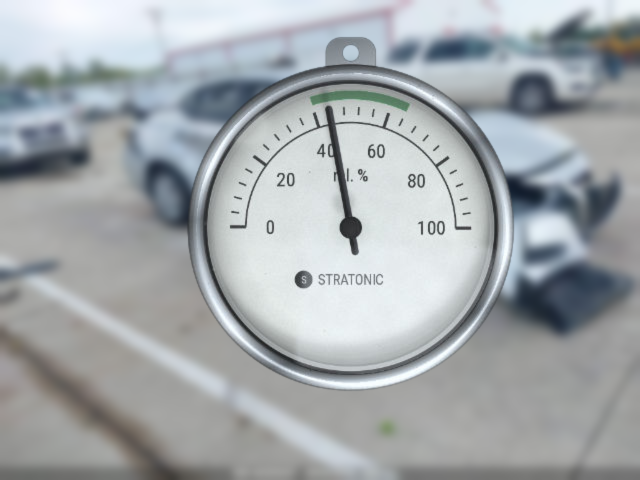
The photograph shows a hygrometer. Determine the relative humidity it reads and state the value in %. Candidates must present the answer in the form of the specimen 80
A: 44
